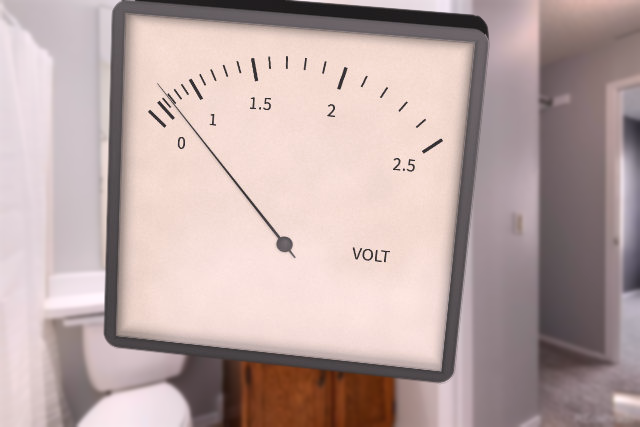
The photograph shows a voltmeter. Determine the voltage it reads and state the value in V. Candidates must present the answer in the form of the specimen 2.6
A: 0.7
